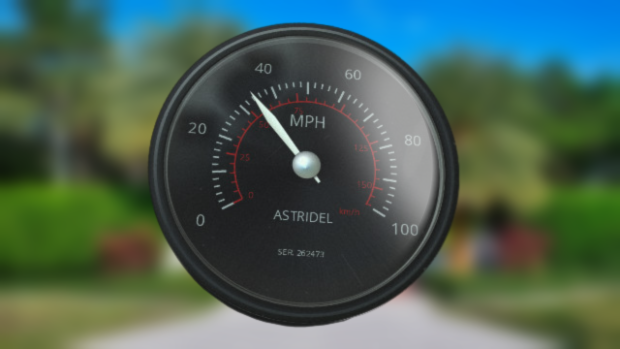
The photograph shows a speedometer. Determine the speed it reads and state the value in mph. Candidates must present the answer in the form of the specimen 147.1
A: 34
